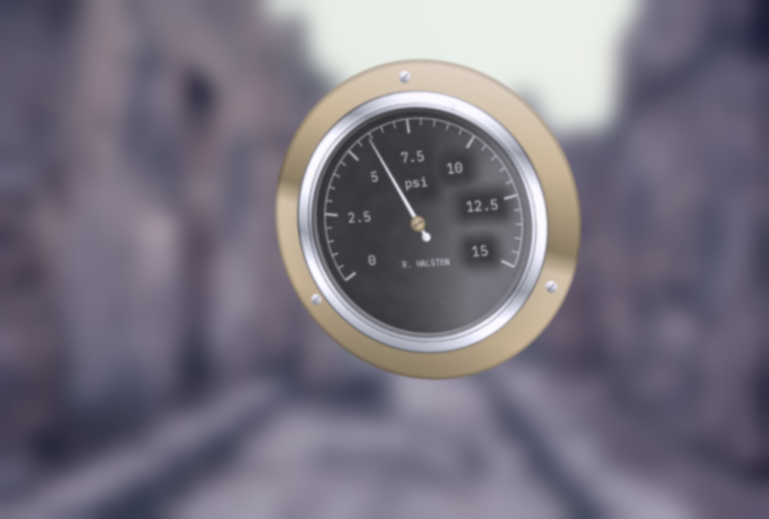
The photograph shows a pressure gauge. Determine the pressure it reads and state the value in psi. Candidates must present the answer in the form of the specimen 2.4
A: 6
